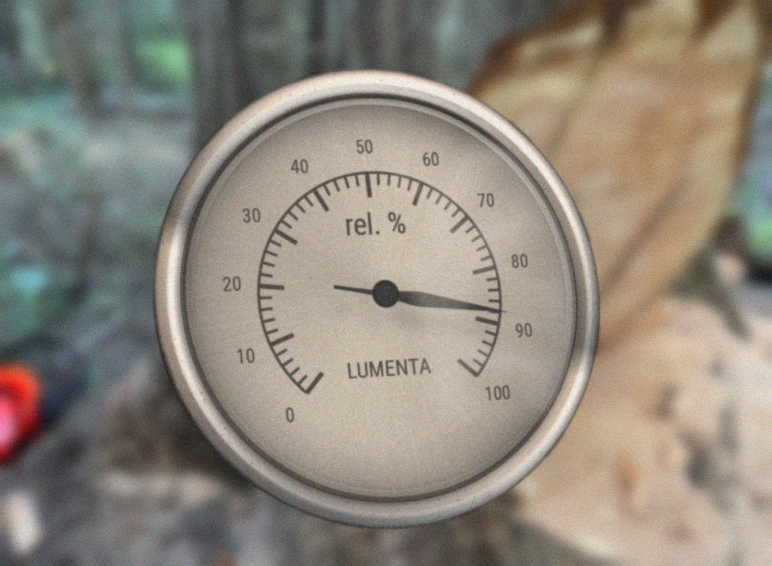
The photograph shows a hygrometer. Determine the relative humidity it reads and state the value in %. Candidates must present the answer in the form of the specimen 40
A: 88
